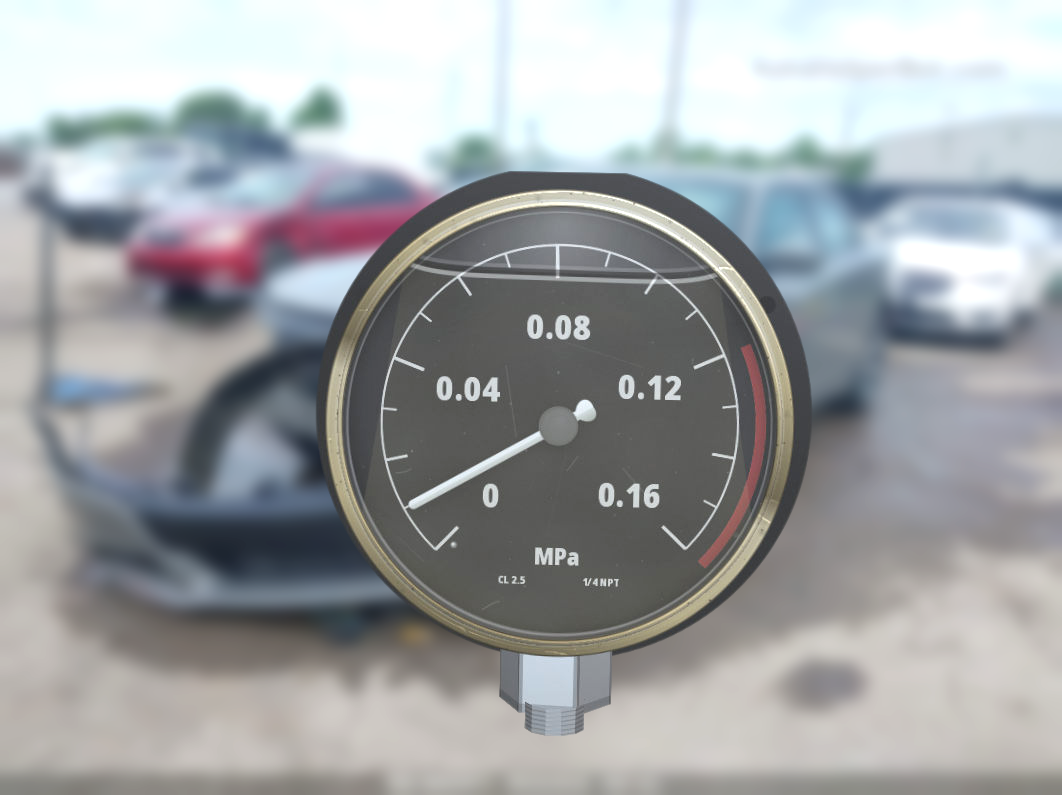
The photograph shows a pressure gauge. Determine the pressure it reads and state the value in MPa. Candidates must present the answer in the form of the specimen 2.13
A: 0.01
